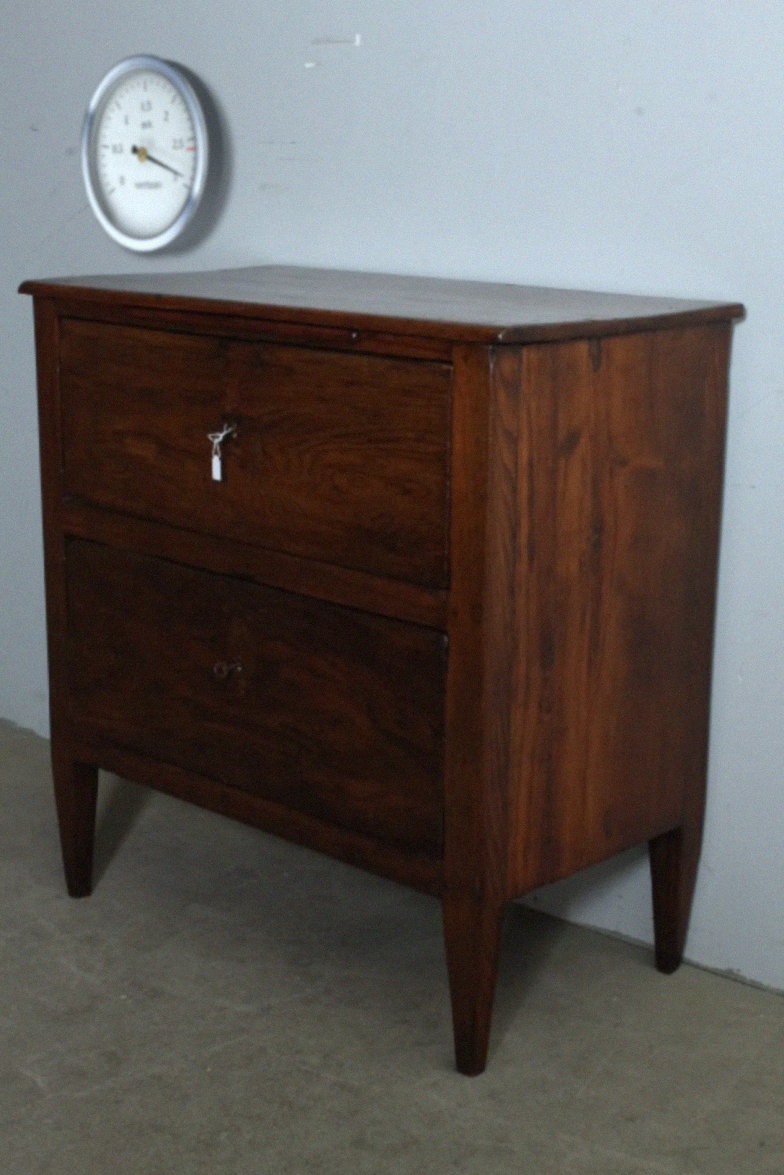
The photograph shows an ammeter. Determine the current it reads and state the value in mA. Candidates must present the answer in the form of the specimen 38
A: 2.9
